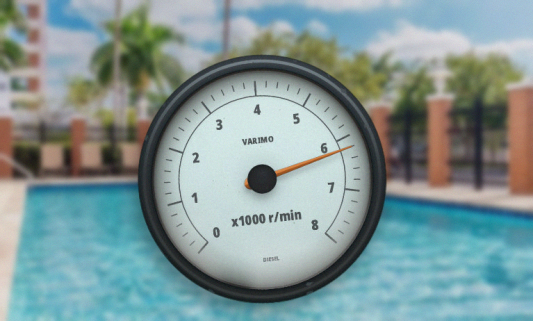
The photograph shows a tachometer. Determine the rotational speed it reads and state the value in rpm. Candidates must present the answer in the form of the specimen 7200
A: 6200
